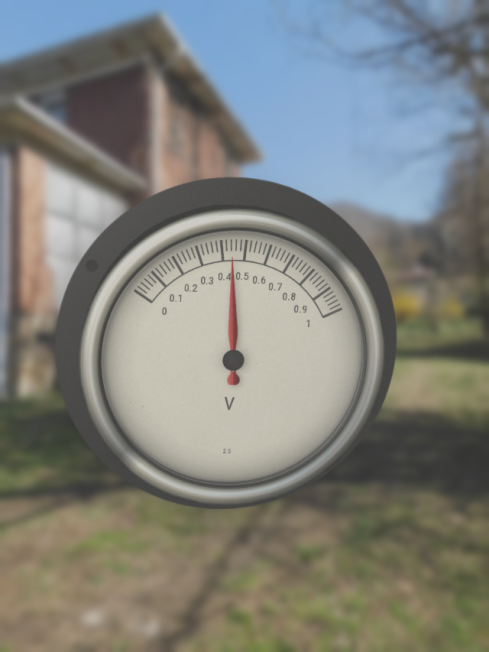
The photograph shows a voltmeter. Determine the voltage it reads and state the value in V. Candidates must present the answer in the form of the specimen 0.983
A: 0.44
